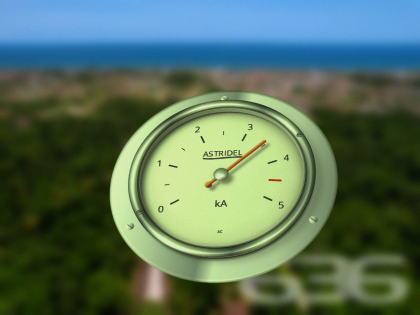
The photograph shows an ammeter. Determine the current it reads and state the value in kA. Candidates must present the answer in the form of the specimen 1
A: 3.5
